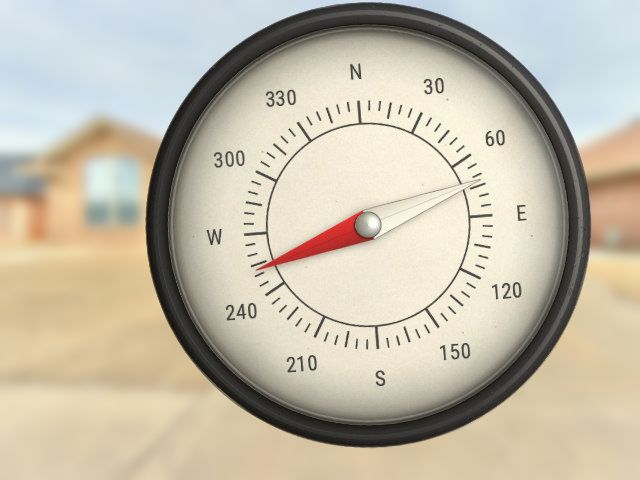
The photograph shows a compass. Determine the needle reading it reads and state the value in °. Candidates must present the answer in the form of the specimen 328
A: 252.5
